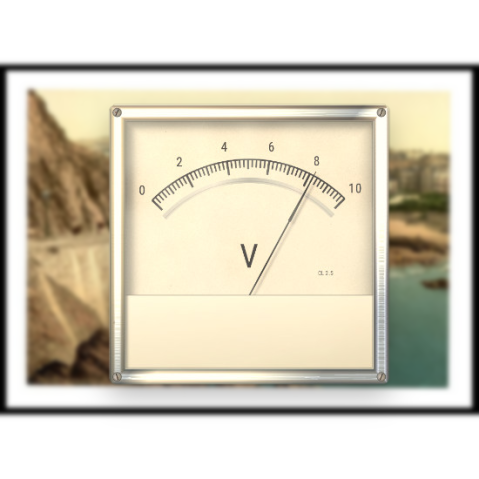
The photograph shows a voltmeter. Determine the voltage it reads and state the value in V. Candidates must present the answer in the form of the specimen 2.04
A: 8.2
